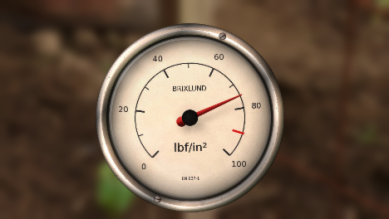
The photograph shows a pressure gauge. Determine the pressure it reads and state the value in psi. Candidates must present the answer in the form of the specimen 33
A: 75
